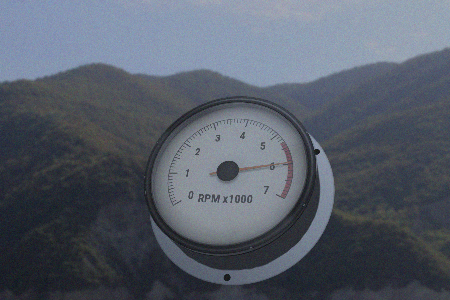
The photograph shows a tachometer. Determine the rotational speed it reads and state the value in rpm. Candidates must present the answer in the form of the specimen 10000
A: 6000
